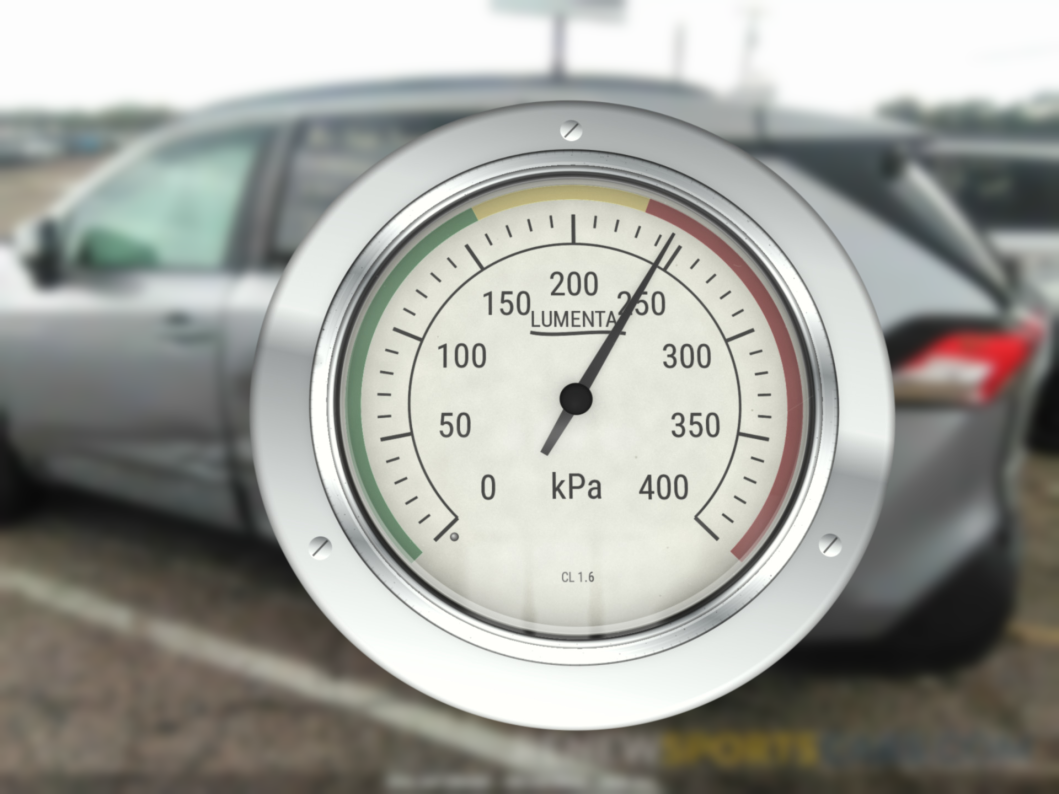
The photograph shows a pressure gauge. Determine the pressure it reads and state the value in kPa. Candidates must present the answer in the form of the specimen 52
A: 245
